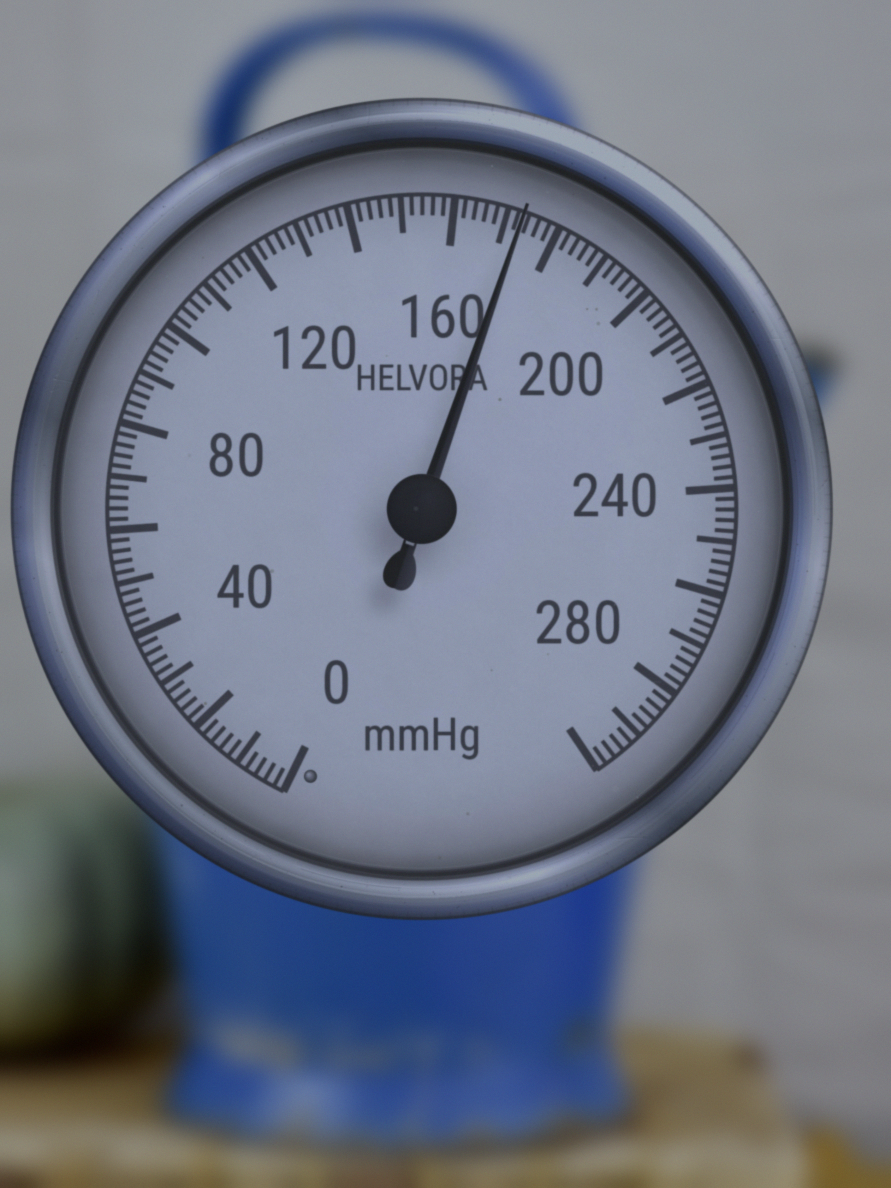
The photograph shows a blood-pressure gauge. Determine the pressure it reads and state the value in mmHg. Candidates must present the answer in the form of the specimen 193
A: 173
